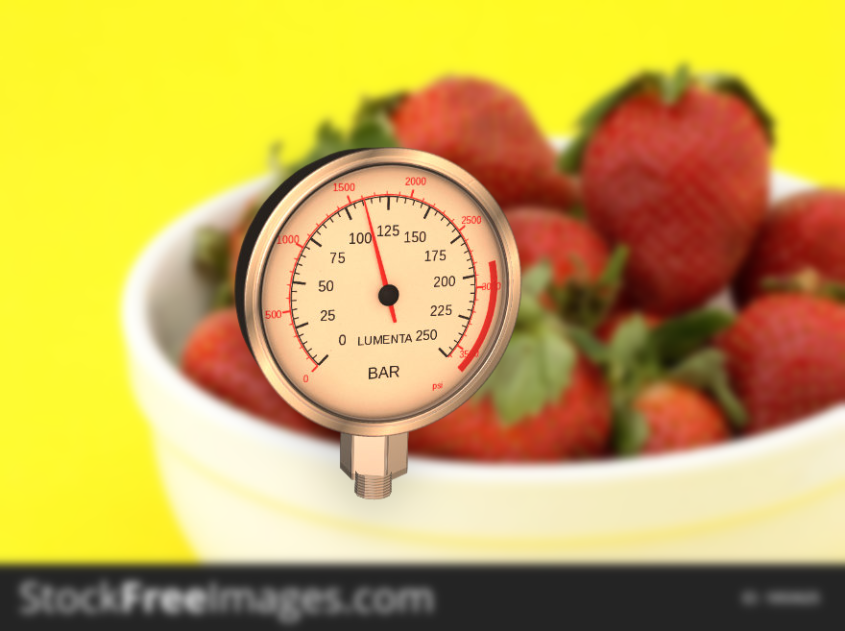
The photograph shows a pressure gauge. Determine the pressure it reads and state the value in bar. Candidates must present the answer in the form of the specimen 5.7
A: 110
